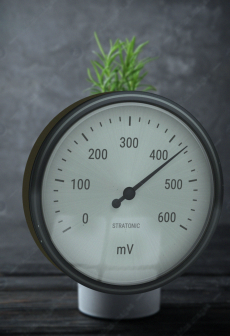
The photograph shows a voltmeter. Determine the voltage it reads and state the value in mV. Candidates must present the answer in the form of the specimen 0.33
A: 430
